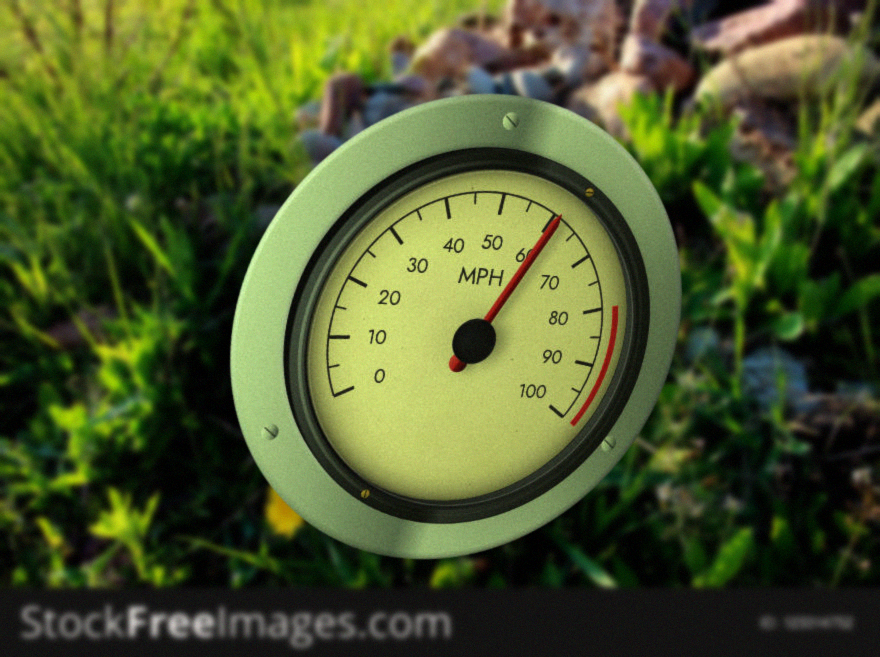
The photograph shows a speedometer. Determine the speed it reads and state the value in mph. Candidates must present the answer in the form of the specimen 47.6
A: 60
